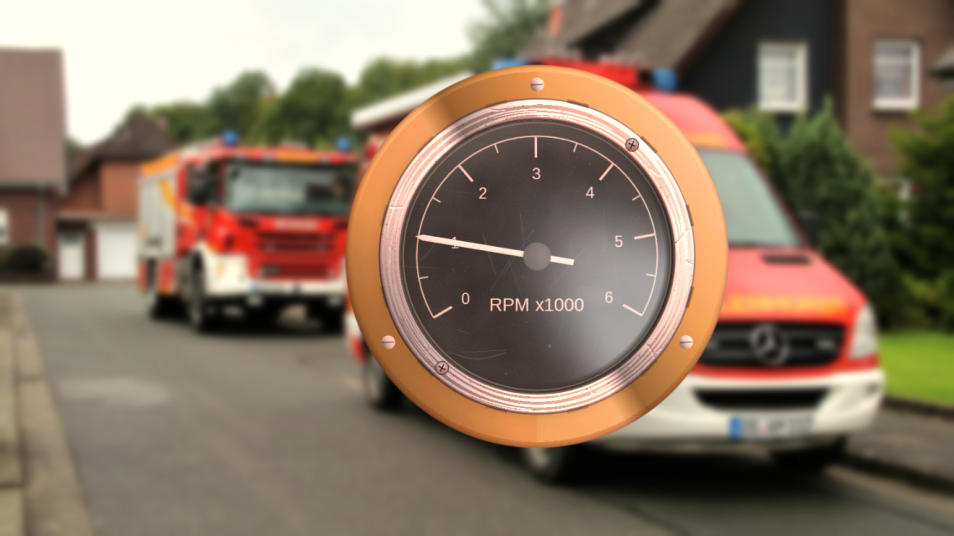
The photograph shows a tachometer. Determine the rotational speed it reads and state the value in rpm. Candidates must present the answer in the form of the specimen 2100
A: 1000
